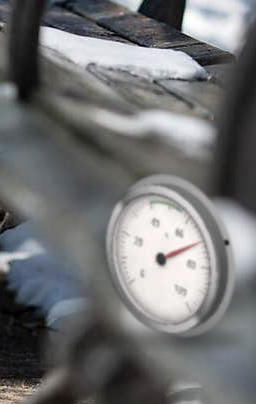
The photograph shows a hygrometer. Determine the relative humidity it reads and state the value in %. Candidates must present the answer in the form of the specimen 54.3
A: 70
